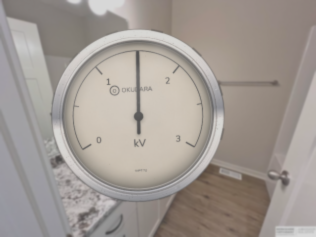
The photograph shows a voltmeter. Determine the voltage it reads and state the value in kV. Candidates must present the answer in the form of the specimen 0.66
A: 1.5
